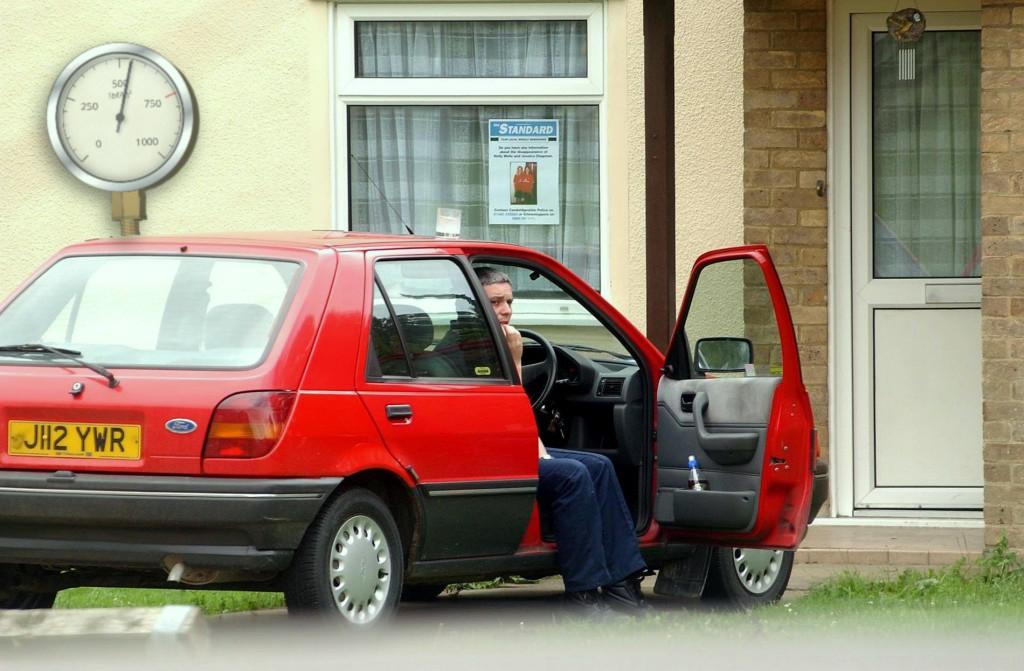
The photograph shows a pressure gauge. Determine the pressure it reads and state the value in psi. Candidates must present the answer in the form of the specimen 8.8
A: 550
